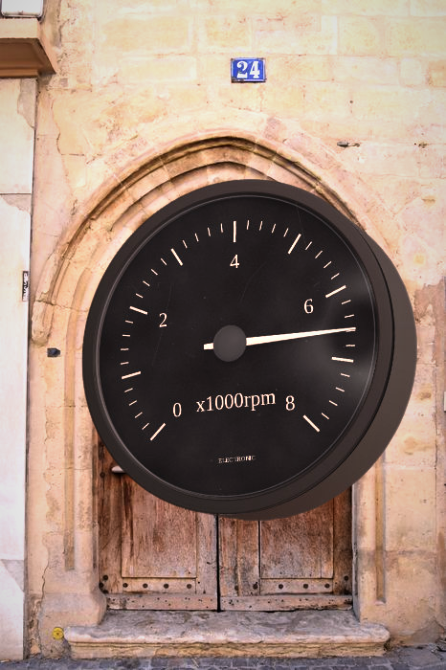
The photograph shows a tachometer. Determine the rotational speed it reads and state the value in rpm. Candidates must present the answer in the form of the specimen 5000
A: 6600
